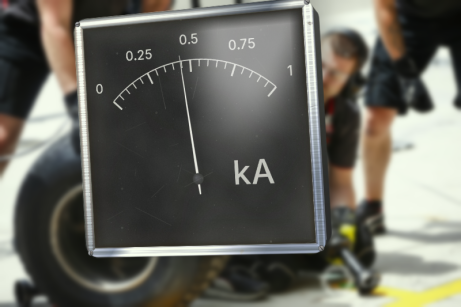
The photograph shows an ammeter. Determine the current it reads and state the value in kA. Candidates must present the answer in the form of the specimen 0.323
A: 0.45
